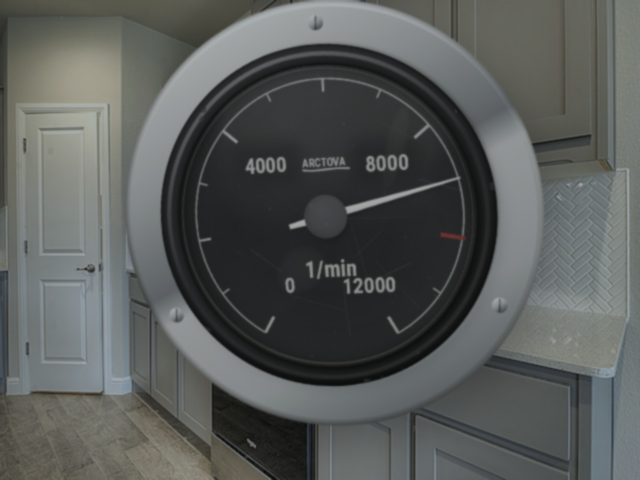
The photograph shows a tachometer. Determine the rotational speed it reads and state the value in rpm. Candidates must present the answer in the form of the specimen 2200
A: 9000
